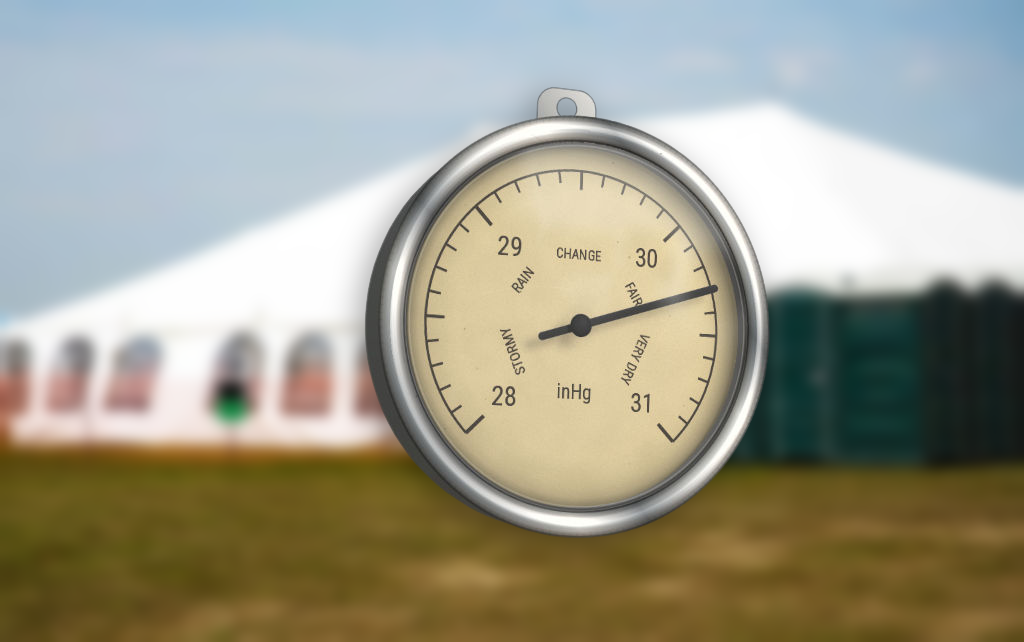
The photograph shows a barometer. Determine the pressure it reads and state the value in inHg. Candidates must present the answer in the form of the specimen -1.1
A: 30.3
